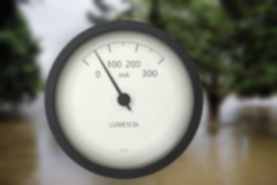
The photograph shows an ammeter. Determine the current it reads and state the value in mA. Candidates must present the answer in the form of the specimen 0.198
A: 50
